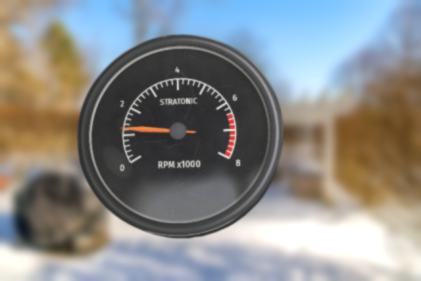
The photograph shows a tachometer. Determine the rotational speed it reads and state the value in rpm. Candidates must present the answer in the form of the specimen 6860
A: 1200
